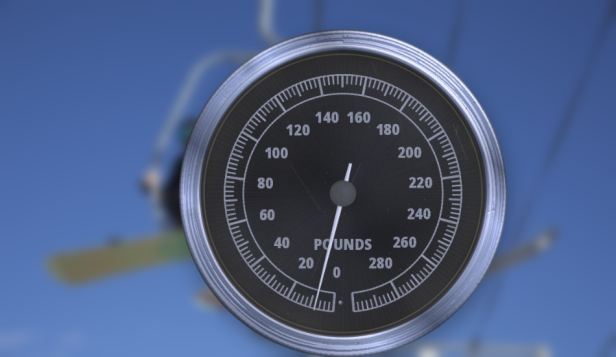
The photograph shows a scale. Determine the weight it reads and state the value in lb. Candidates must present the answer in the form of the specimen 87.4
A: 8
